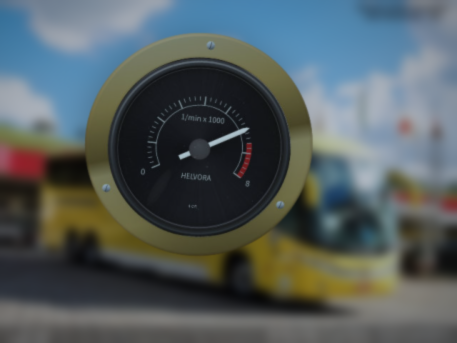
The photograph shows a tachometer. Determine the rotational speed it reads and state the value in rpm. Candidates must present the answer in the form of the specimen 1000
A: 6000
